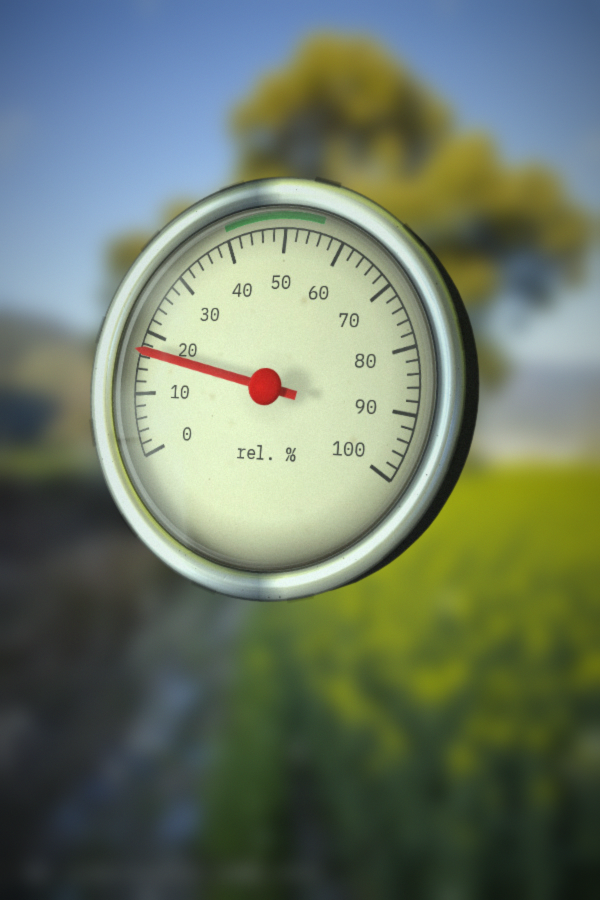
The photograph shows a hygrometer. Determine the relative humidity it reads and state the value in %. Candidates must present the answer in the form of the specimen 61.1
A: 17
